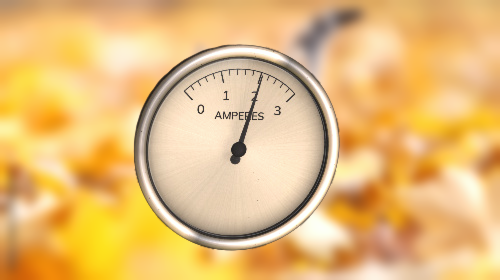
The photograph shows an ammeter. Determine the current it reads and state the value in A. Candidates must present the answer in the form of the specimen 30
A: 2
